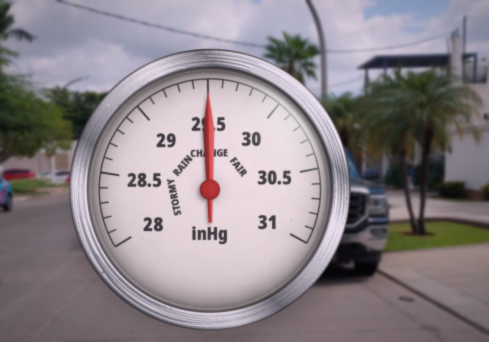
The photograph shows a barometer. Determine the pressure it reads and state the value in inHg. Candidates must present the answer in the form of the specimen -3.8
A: 29.5
